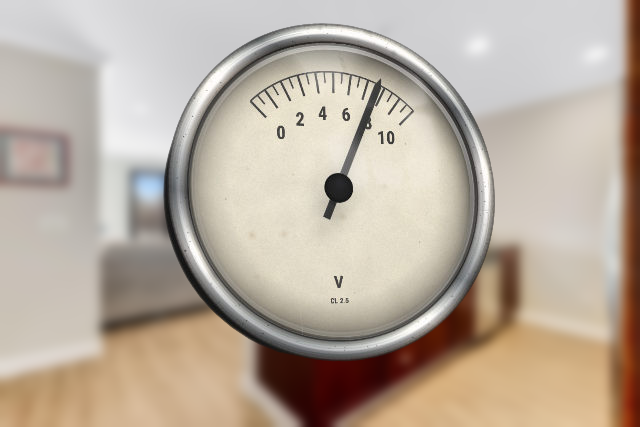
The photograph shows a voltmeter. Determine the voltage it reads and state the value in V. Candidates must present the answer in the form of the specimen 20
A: 7.5
